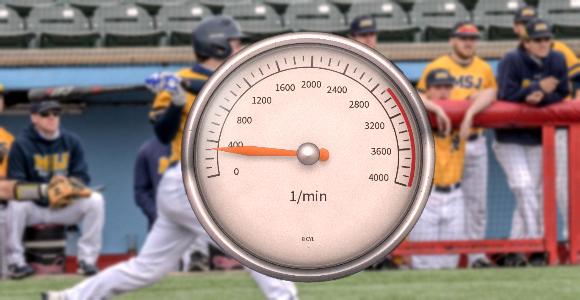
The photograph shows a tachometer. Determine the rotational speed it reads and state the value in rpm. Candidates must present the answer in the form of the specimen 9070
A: 300
